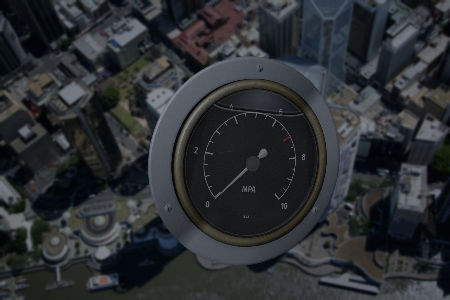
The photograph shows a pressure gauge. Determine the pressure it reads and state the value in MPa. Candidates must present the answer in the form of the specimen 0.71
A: 0
